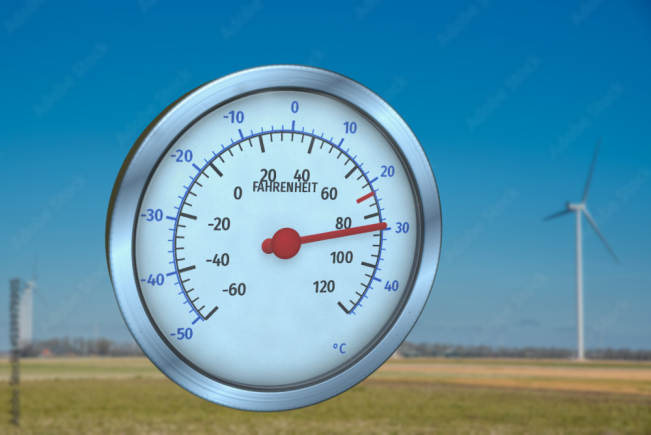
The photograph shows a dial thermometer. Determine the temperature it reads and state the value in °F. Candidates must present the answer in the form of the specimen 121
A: 84
